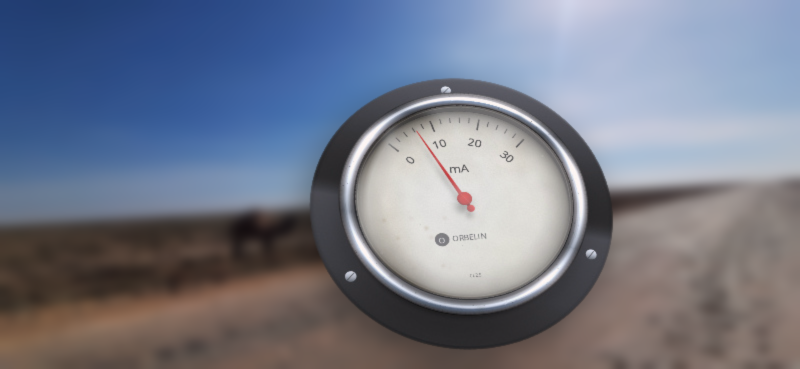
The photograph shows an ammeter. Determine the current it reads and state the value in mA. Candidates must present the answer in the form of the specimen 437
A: 6
